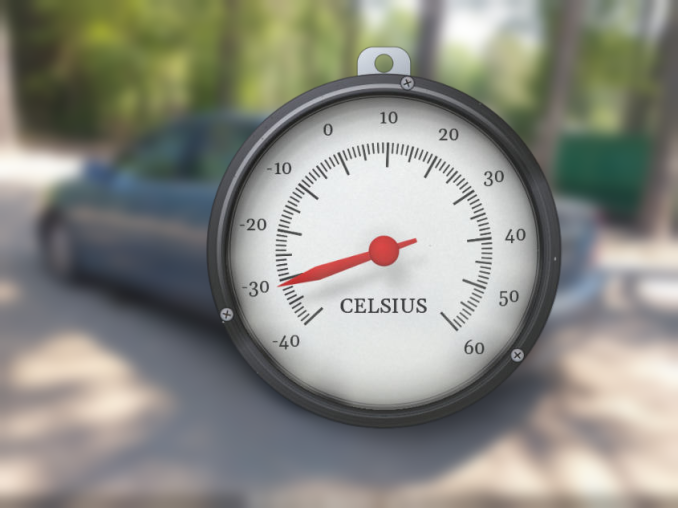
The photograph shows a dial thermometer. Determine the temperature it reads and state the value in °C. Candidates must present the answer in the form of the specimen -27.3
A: -31
